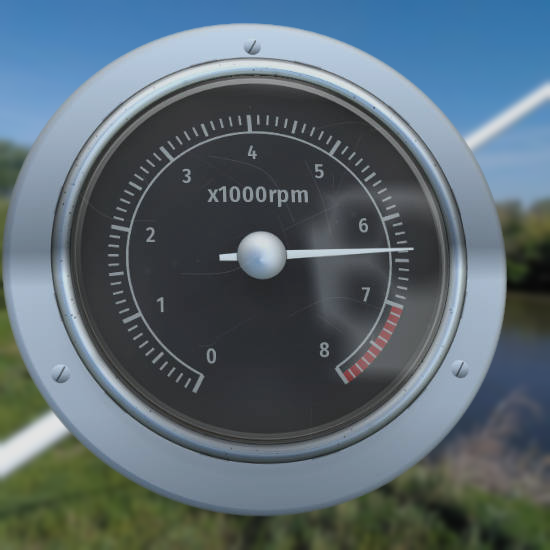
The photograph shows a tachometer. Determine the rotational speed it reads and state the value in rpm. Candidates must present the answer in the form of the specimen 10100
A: 6400
